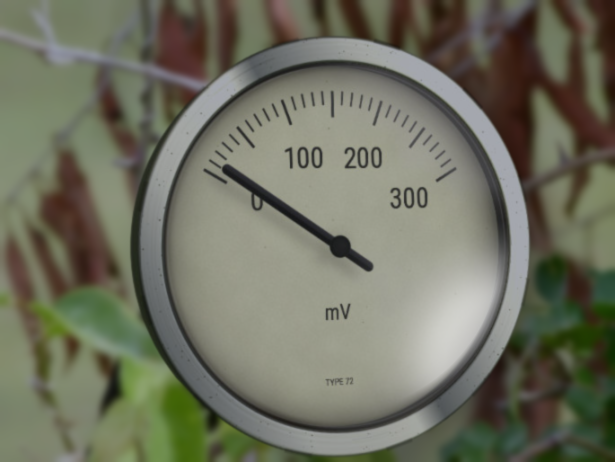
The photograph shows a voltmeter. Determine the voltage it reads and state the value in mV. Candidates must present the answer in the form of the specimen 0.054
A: 10
